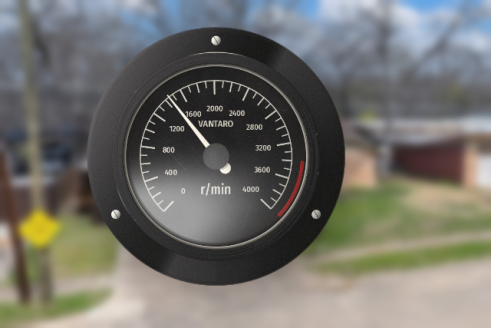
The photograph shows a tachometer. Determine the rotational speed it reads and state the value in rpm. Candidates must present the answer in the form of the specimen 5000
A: 1450
